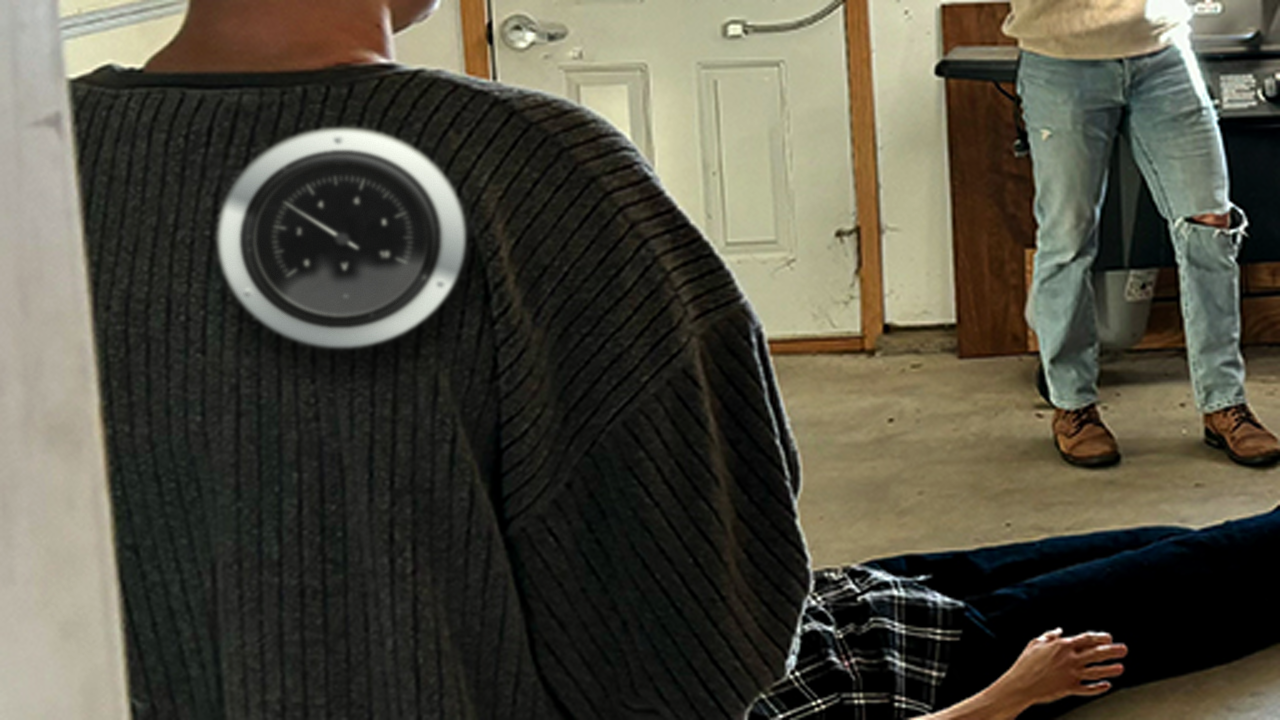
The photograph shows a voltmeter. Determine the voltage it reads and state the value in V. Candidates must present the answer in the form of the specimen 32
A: 3
